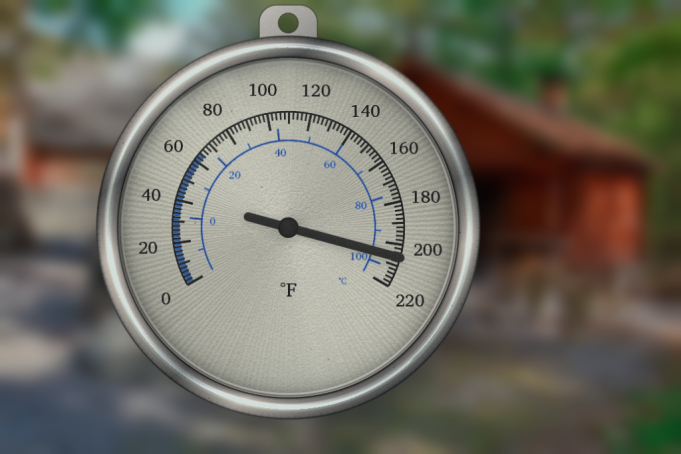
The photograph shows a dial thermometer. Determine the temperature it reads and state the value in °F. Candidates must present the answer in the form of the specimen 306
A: 206
